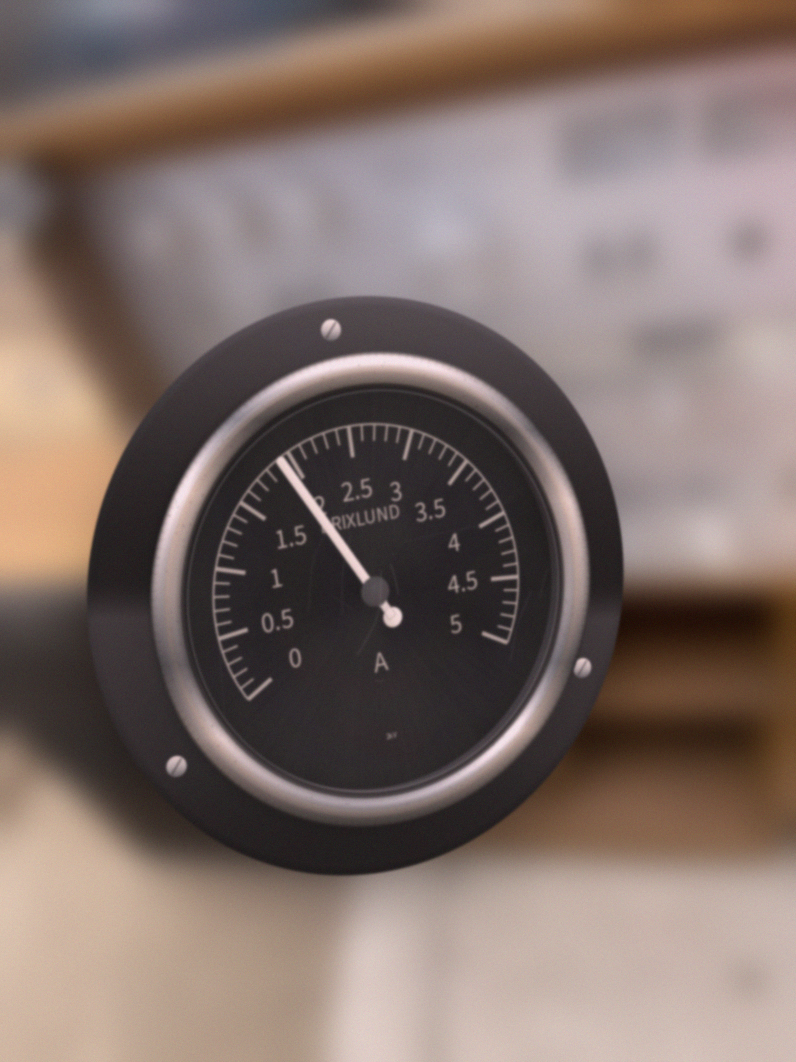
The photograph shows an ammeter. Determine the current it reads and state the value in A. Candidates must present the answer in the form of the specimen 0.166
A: 1.9
